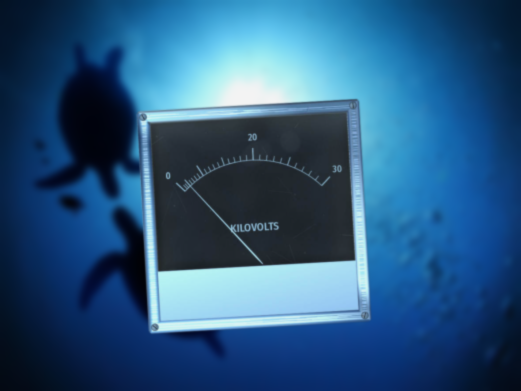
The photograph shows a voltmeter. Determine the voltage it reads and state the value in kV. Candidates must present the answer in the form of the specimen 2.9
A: 5
